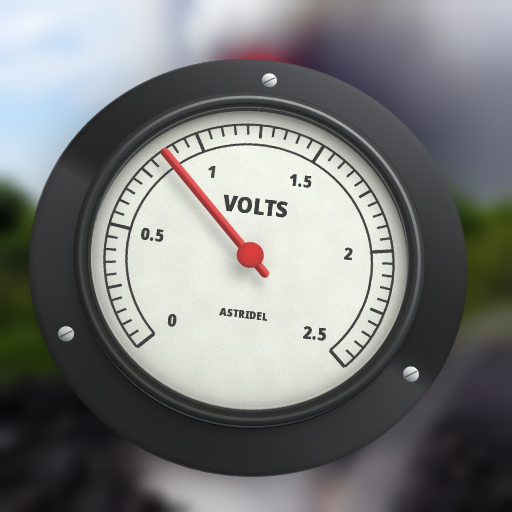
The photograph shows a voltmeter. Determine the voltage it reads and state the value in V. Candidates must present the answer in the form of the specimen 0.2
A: 0.85
